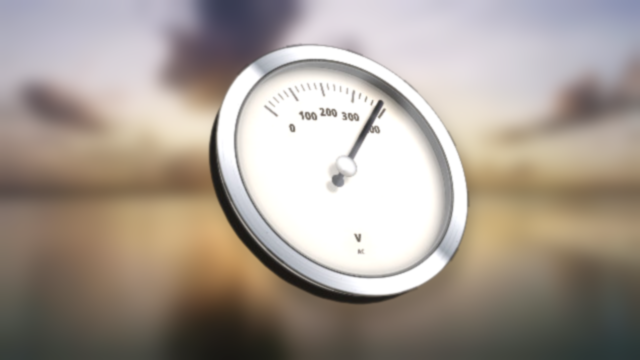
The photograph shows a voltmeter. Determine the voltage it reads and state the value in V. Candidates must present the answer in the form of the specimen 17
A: 380
